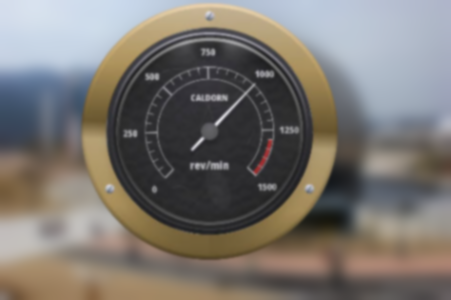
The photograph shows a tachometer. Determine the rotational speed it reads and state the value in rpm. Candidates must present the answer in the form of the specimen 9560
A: 1000
